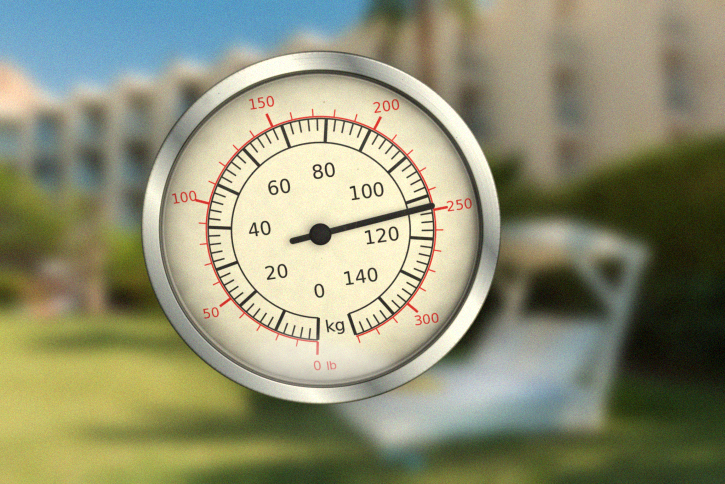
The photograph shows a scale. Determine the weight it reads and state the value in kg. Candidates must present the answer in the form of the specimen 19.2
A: 112
